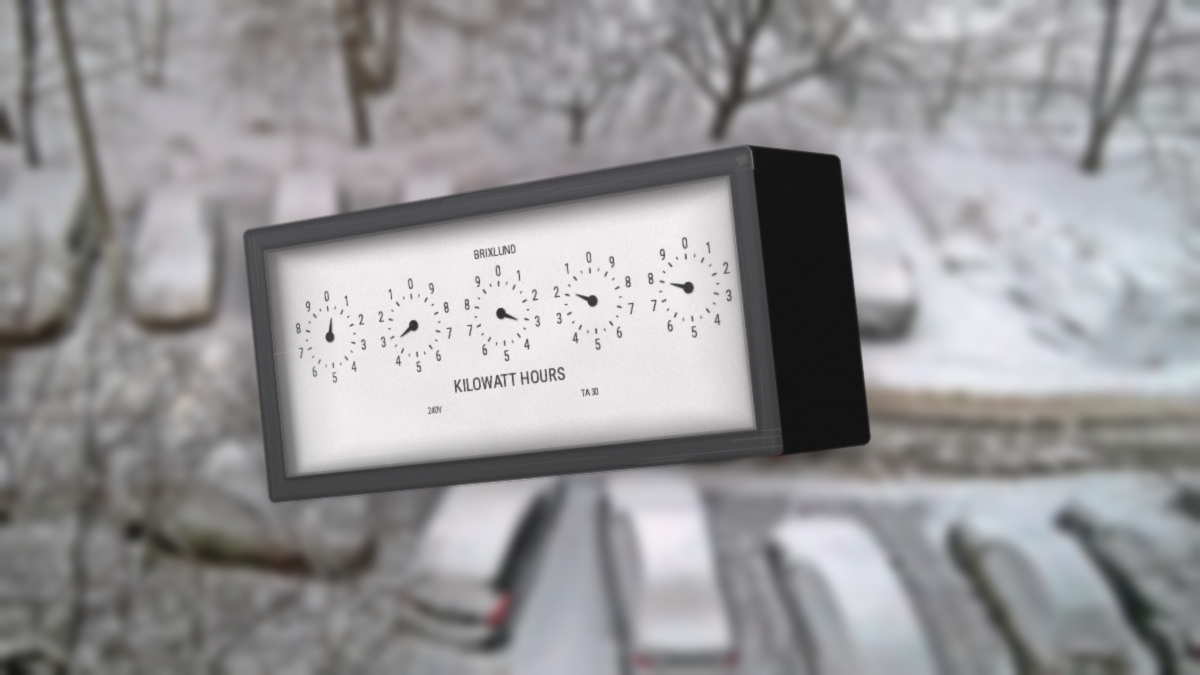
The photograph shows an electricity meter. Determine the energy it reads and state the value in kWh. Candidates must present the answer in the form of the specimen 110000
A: 3318
